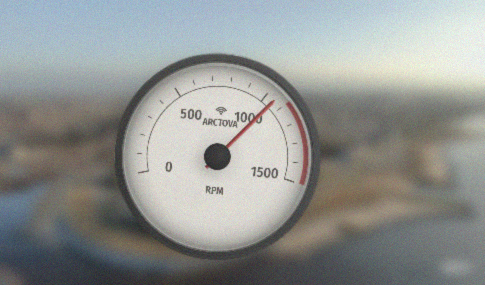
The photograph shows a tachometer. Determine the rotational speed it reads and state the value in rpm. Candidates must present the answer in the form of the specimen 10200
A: 1050
